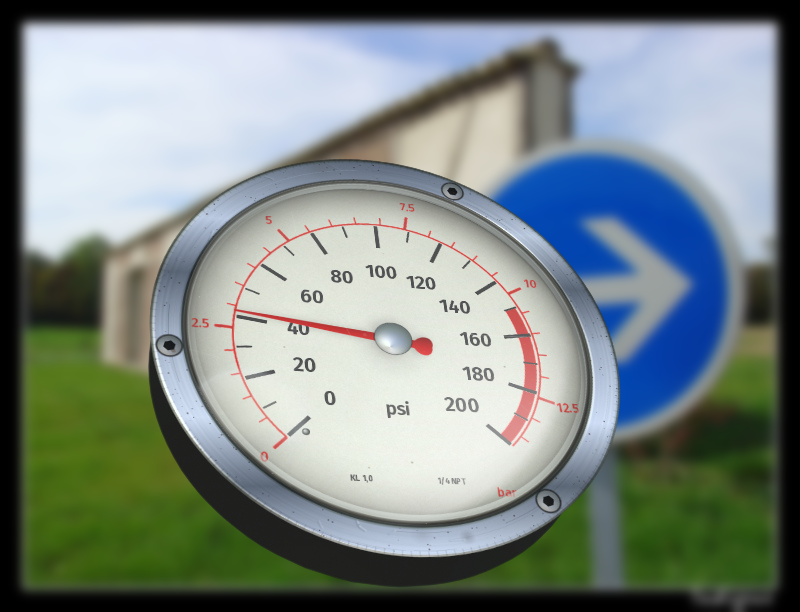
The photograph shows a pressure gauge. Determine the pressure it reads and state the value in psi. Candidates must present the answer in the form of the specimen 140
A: 40
